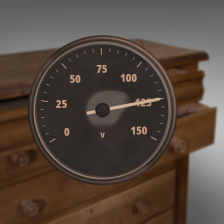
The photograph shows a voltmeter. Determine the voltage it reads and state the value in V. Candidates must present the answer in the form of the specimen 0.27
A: 125
